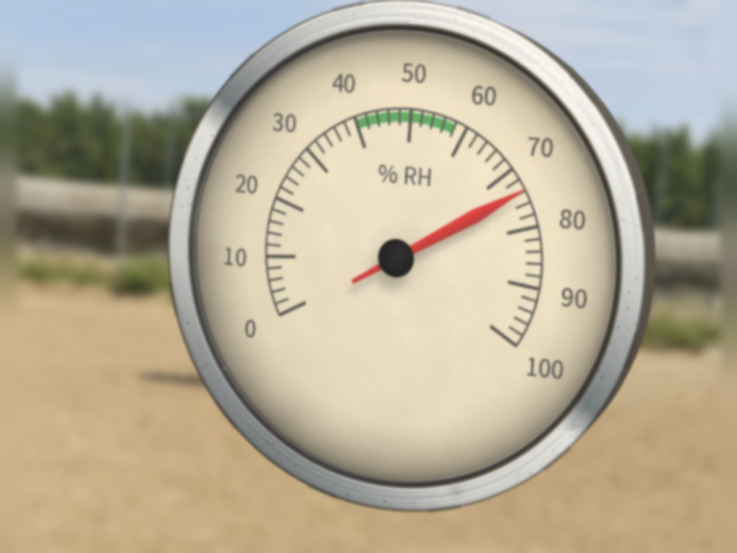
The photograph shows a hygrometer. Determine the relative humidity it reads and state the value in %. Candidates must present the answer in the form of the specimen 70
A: 74
